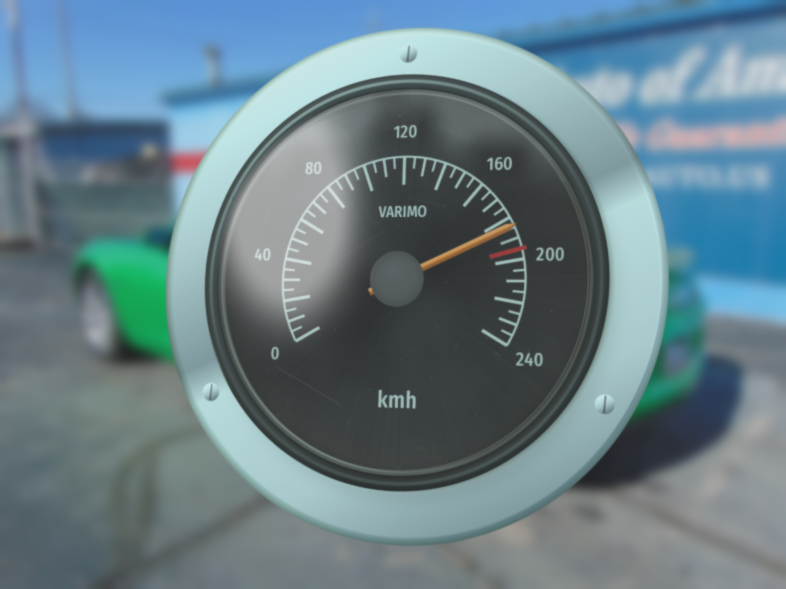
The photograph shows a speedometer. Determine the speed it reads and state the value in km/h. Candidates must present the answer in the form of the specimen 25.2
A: 185
